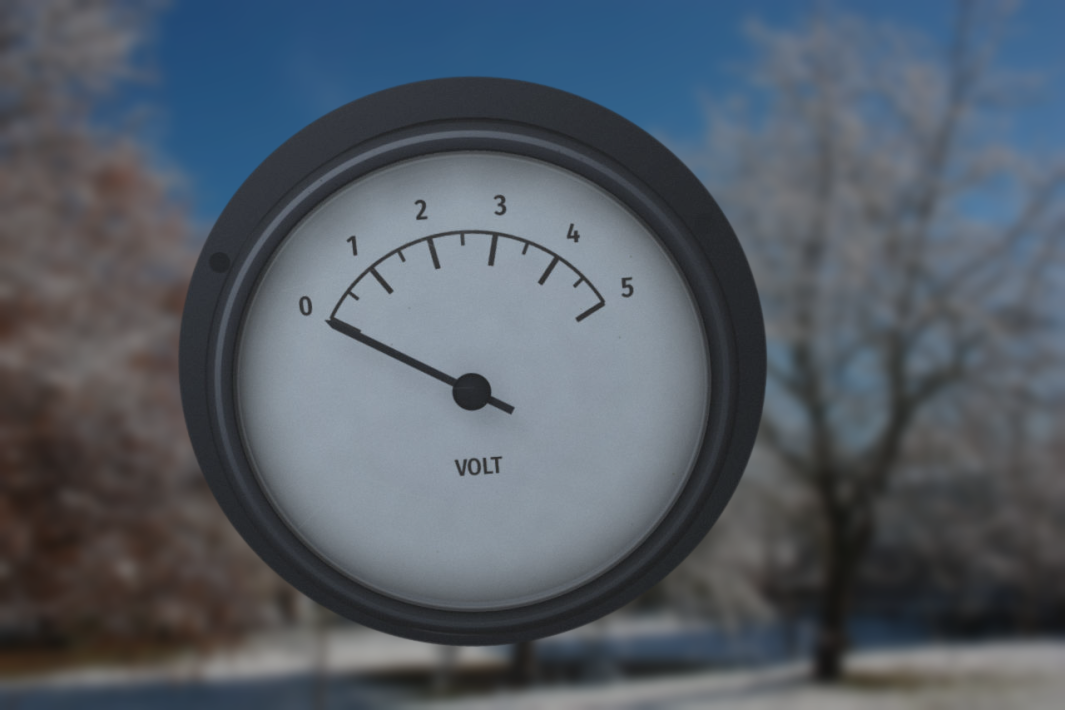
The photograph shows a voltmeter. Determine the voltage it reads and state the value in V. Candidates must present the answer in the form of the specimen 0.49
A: 0
